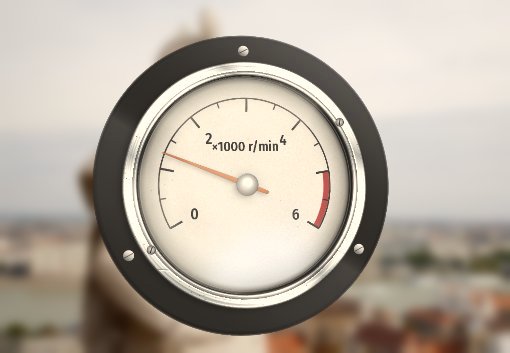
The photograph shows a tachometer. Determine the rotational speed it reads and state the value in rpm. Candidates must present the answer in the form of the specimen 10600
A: 1250
